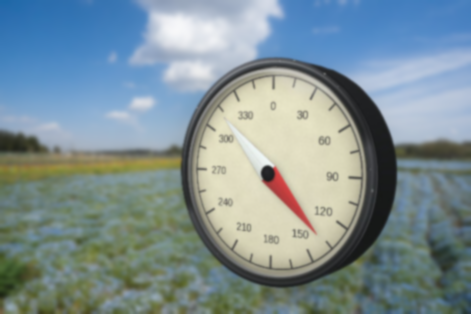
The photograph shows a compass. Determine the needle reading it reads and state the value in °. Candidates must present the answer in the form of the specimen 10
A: 135
